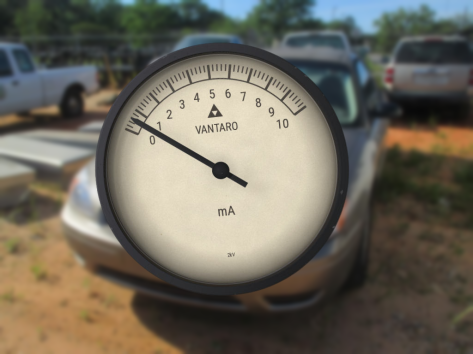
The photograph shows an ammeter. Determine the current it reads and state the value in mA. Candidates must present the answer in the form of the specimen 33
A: 0.6
